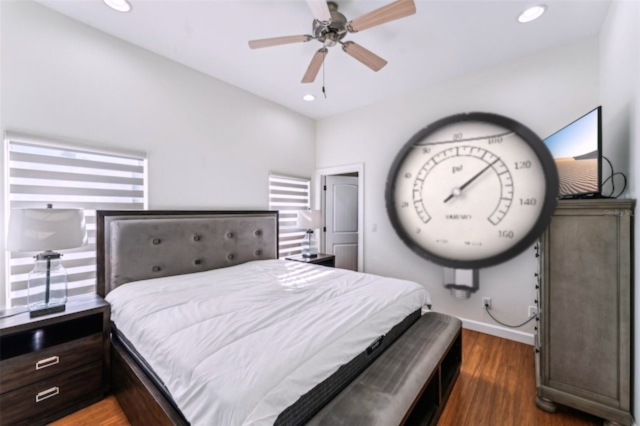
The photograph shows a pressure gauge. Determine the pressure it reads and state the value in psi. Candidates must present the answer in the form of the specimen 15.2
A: 110
